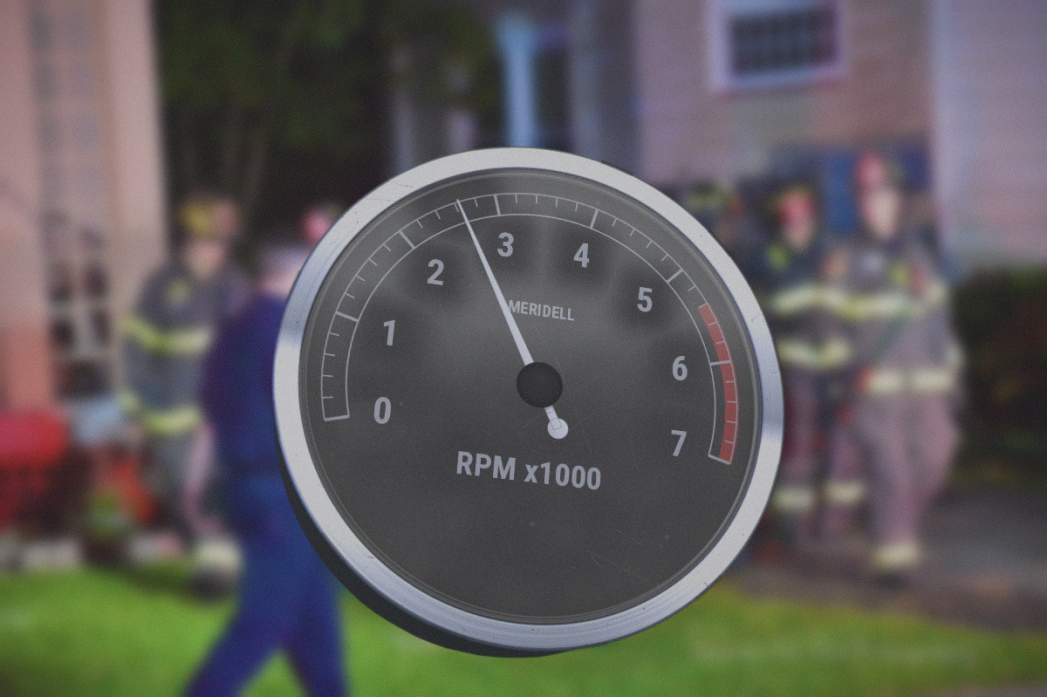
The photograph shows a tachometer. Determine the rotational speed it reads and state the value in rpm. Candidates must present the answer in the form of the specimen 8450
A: 2600
